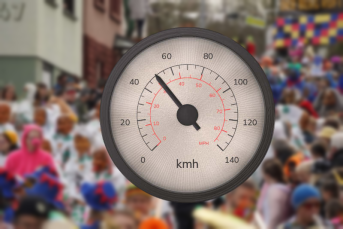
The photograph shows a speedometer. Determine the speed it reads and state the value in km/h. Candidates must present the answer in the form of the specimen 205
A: 50
